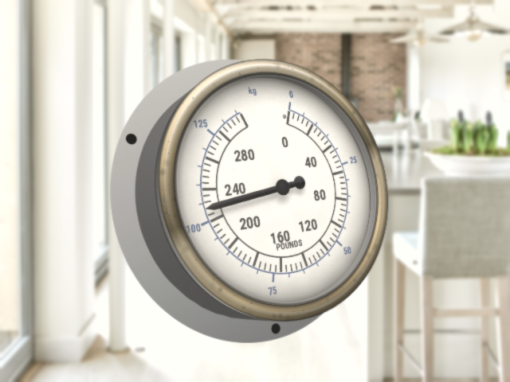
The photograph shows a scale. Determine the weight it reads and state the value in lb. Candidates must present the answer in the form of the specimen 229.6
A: 228
